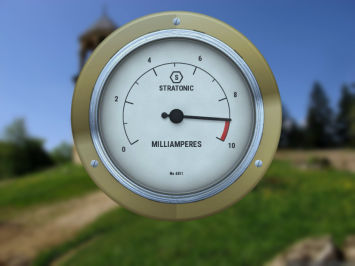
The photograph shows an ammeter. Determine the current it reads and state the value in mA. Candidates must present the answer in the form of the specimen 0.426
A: 9
